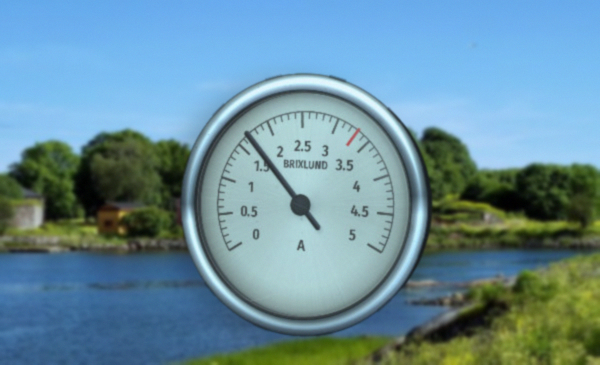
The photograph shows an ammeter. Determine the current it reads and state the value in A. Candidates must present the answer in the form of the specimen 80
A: 1.7
